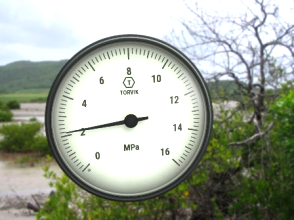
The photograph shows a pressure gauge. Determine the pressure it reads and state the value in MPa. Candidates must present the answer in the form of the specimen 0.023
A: 2.2
